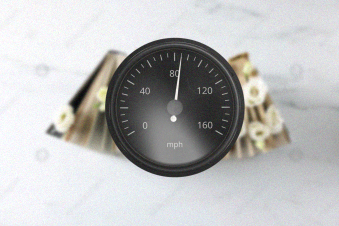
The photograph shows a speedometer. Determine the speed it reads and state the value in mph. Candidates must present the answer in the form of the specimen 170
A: 85
